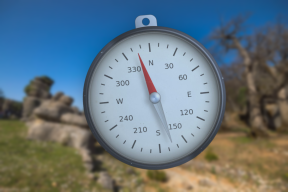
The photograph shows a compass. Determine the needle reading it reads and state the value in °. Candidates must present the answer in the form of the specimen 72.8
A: 345
